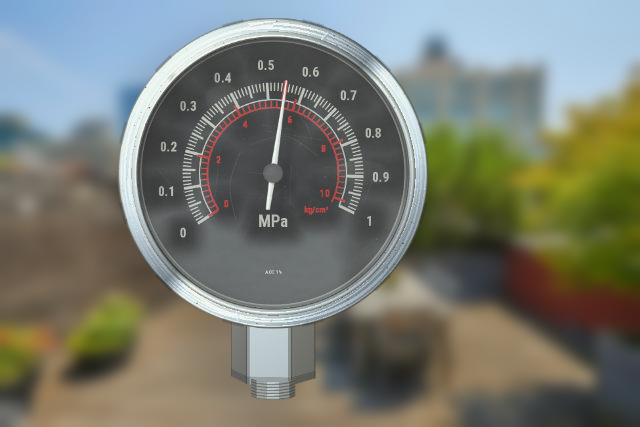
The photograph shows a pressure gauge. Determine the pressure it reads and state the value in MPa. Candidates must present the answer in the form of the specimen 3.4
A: 0.55
